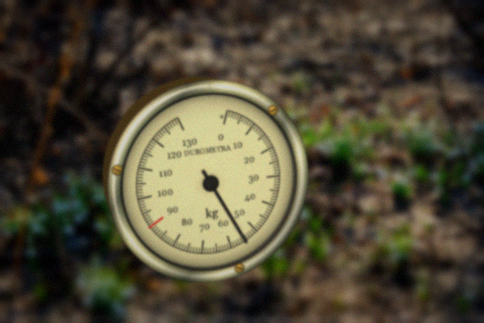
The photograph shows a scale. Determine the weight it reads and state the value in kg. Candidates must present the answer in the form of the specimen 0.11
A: 55
